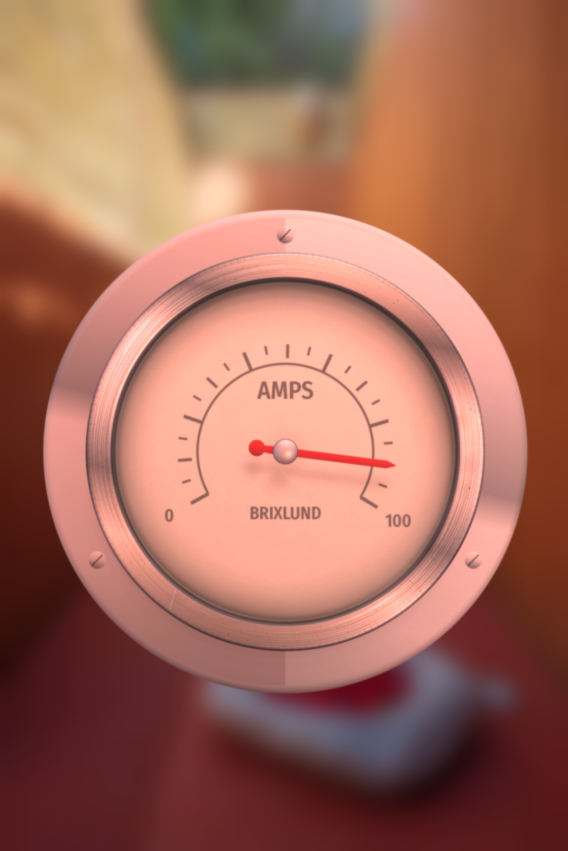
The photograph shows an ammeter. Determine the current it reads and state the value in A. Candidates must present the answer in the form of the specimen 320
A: 90
